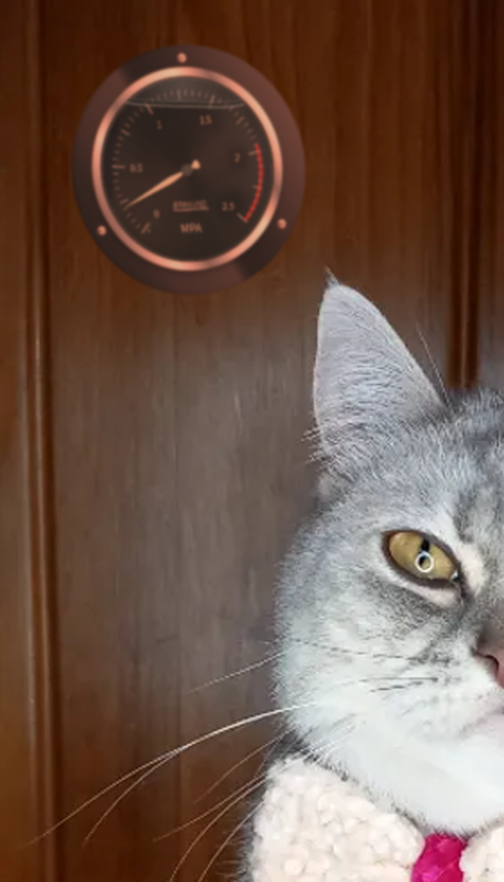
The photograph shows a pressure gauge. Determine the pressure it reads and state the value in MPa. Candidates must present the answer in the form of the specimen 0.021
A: 0.2
